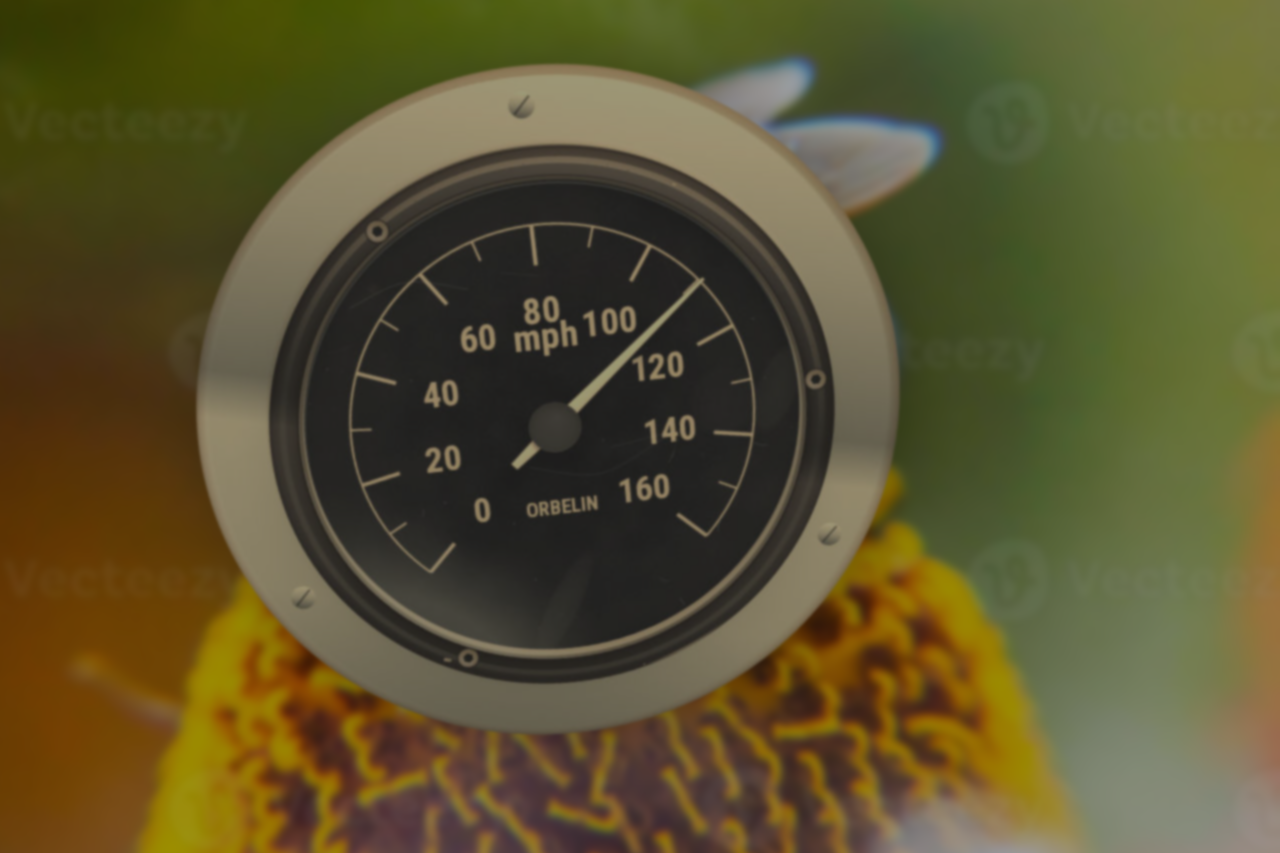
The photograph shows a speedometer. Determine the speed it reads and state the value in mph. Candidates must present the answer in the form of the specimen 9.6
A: 110
